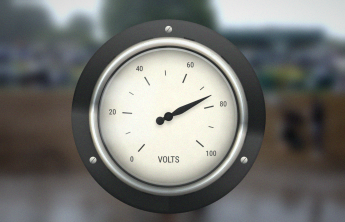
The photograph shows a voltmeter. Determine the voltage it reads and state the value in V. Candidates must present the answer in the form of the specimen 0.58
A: 75
